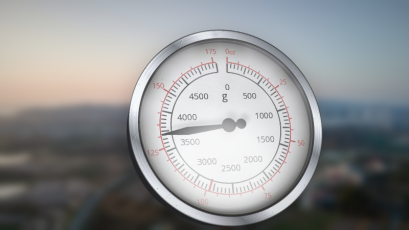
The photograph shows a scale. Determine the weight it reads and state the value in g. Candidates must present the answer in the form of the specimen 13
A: 3700
